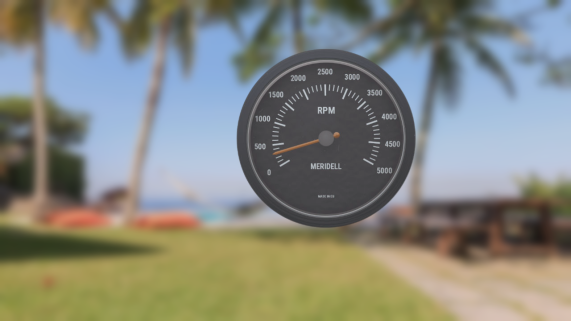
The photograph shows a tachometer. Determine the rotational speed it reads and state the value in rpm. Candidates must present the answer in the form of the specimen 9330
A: 300
